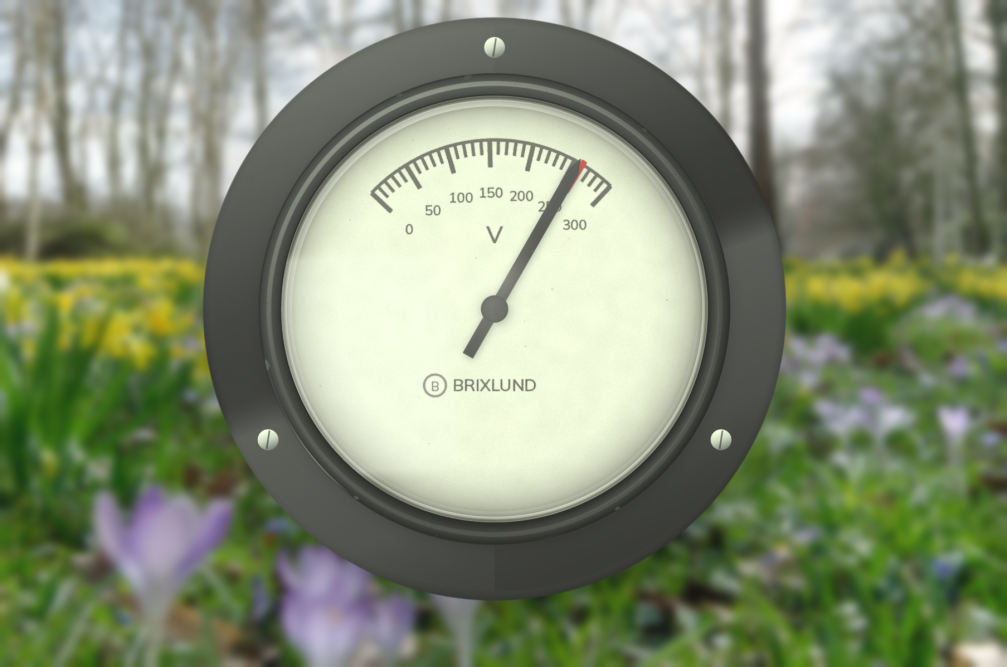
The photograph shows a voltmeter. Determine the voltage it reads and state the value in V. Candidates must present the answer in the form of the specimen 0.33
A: 255
